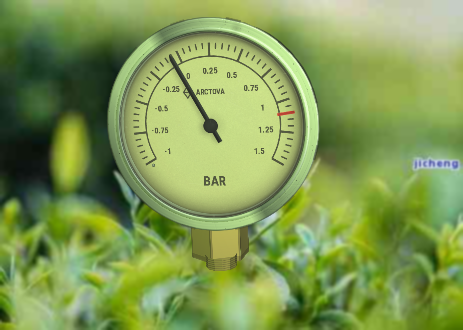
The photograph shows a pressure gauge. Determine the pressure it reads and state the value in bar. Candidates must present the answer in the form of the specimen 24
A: -0.05
